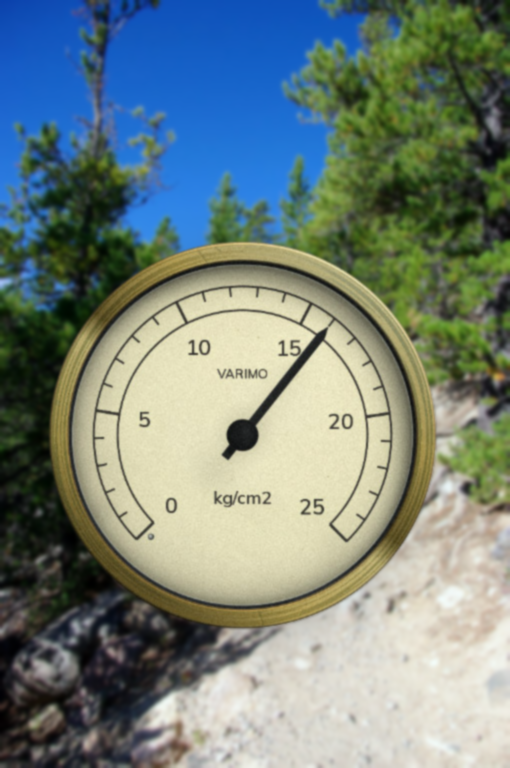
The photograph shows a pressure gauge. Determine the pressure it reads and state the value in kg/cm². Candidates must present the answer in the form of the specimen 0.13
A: 16
